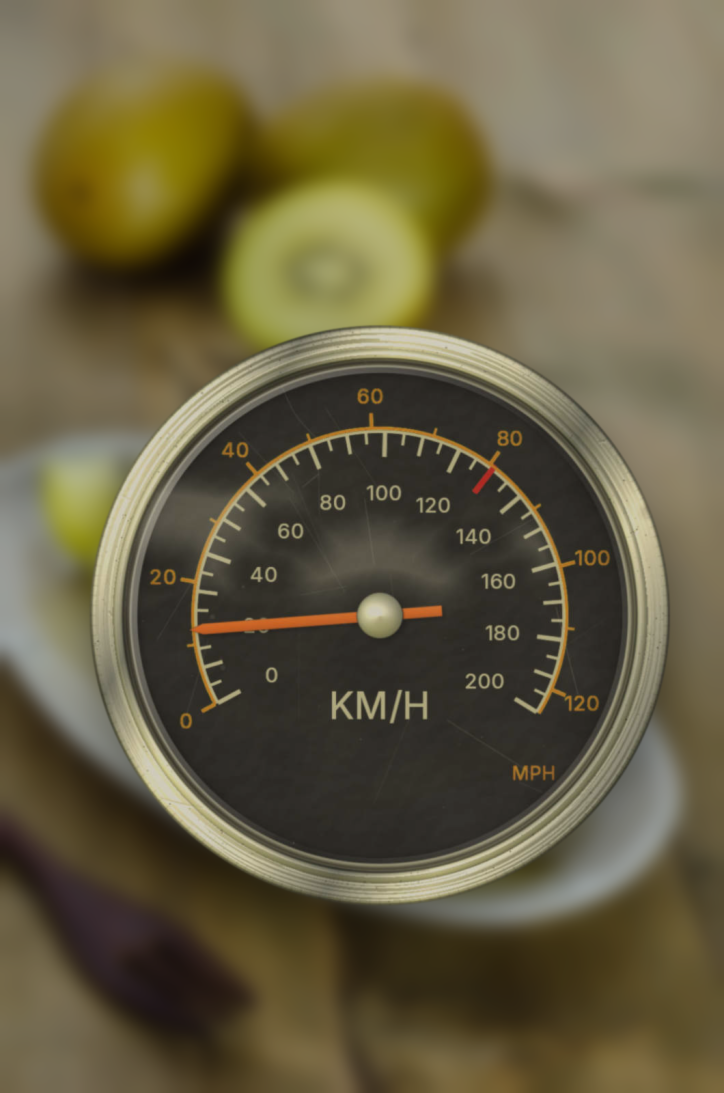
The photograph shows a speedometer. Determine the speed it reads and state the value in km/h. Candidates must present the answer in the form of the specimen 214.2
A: 20
